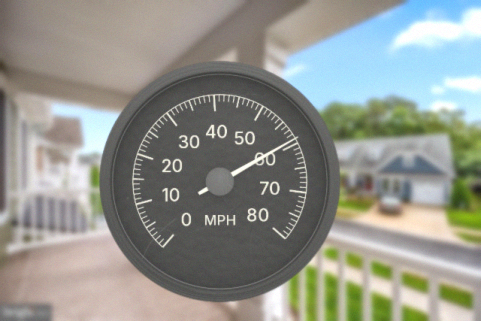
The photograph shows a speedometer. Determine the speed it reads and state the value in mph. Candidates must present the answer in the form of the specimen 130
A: 59
